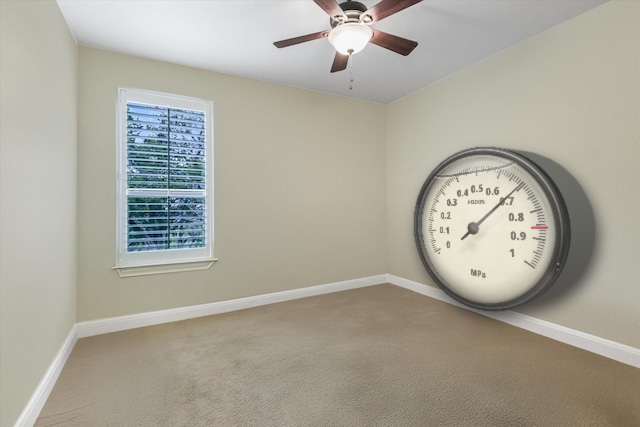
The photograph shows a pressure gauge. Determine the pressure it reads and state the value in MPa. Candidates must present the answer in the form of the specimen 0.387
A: 0.7
